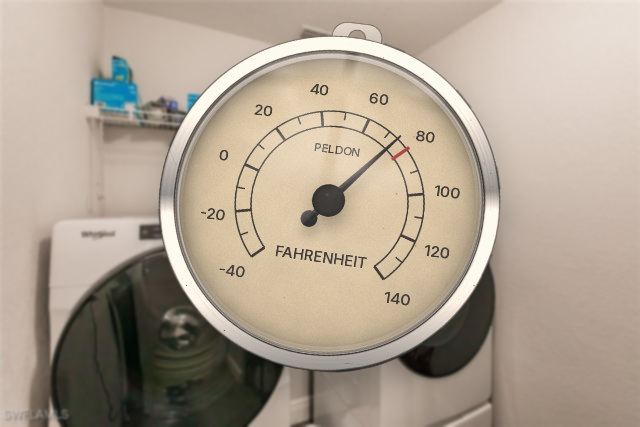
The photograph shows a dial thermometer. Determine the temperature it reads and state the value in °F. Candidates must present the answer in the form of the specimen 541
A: 75
